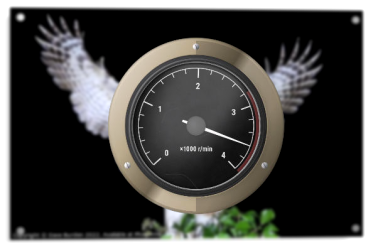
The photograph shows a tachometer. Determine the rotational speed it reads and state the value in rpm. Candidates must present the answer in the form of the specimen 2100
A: 3600
